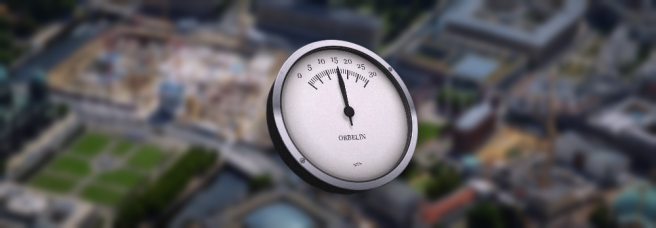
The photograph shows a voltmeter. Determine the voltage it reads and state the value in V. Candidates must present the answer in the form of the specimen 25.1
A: 15
